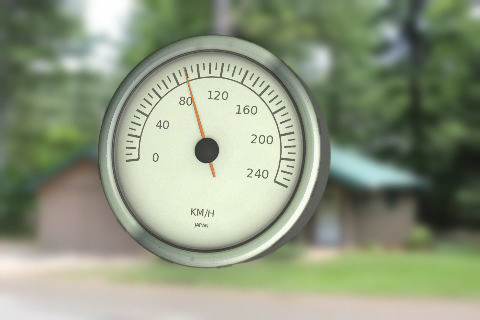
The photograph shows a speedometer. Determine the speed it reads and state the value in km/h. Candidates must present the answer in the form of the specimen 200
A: 90
